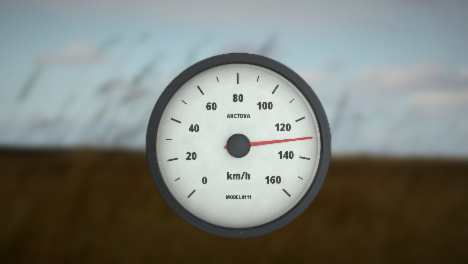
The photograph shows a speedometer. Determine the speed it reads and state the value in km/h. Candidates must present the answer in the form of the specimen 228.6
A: 130
